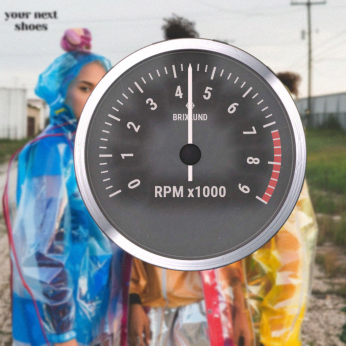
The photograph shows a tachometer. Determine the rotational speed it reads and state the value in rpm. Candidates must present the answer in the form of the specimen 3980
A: 4400
